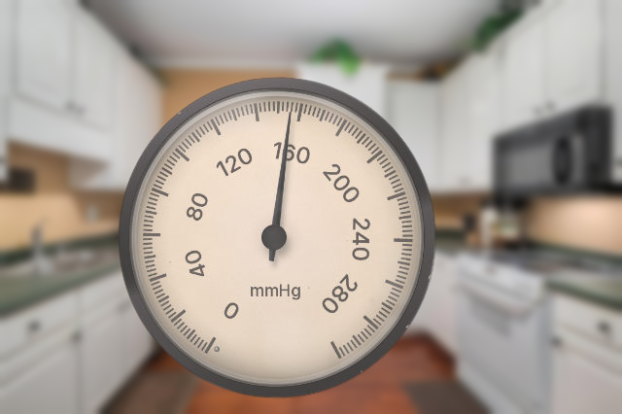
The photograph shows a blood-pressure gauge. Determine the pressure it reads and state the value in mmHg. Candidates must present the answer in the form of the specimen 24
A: 156
